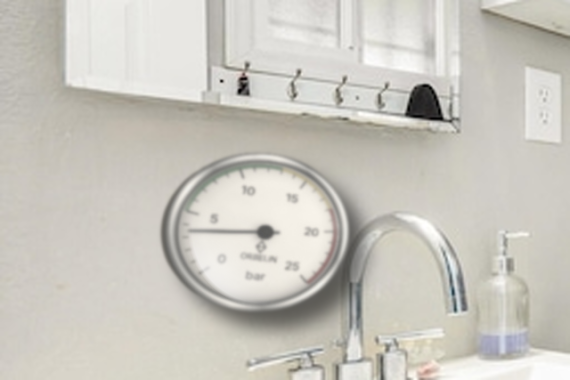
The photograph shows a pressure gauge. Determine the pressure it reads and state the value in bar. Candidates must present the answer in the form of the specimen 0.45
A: 3.5
